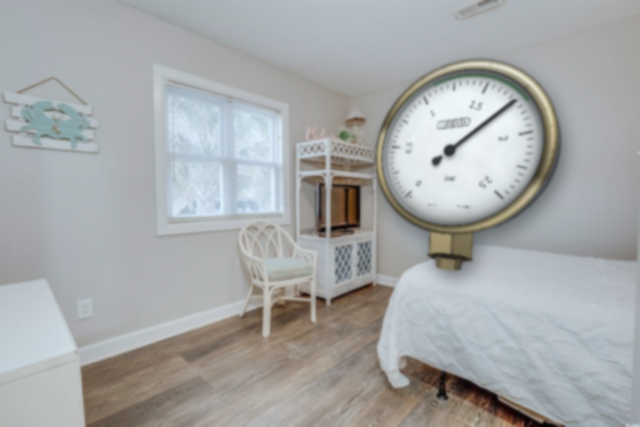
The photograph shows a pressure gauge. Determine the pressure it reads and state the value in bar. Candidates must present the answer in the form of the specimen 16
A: 1.75
